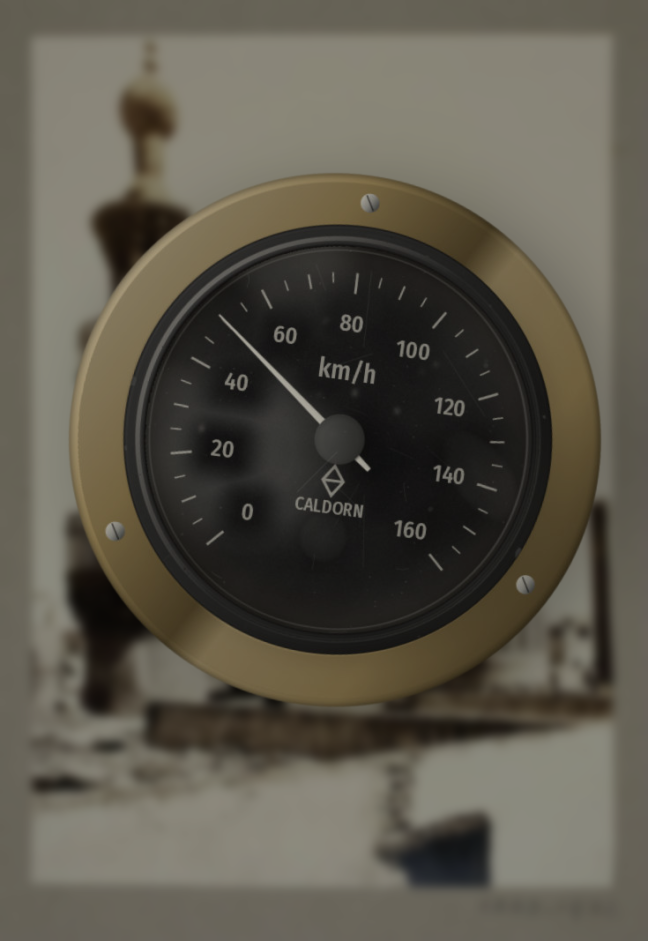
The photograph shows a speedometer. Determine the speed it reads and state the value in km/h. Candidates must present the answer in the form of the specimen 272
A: 50
